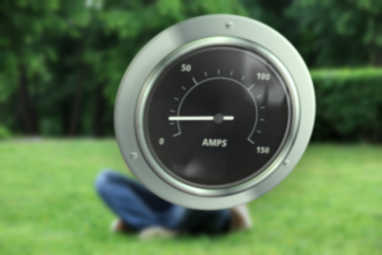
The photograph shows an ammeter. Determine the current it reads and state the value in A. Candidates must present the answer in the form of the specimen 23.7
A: 15
